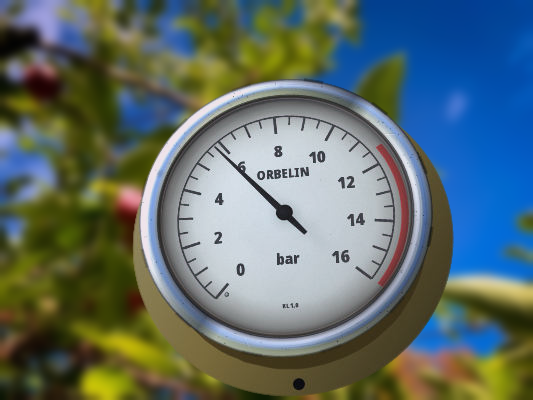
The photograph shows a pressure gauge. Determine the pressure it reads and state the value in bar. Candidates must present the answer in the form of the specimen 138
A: 5.75
